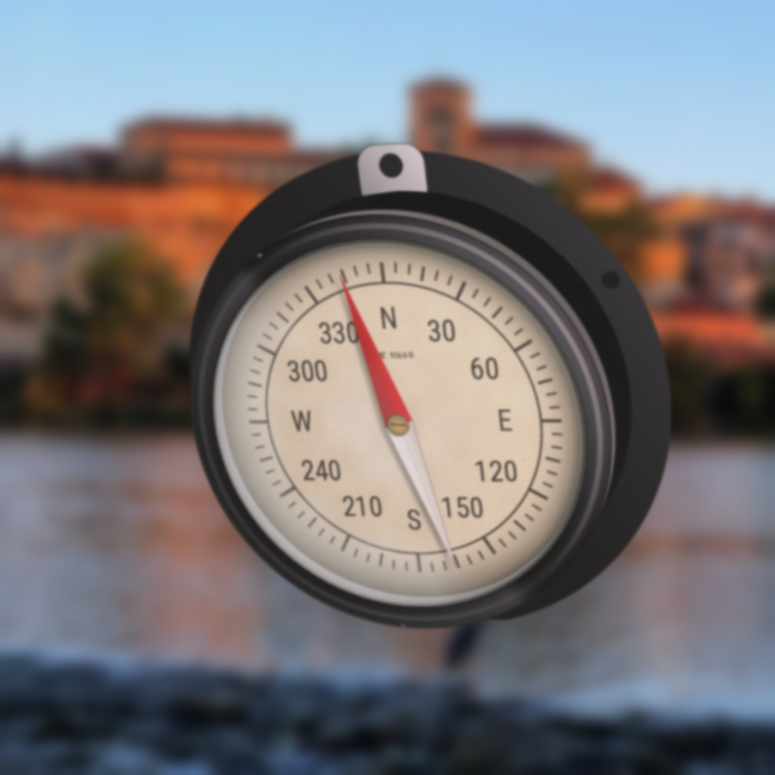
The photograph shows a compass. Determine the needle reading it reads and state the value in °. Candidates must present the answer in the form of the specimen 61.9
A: 345
